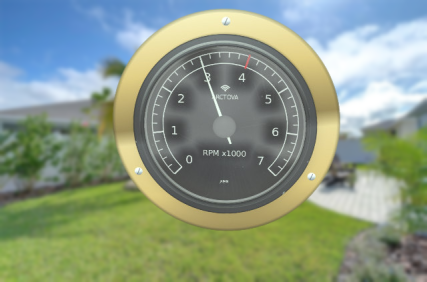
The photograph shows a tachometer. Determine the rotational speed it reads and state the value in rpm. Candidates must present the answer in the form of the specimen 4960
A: 3000
